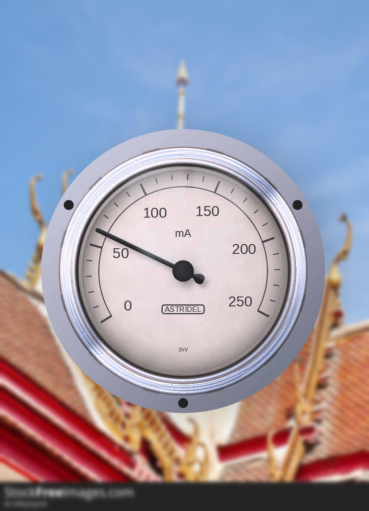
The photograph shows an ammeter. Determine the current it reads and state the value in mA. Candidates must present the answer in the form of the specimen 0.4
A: 60
